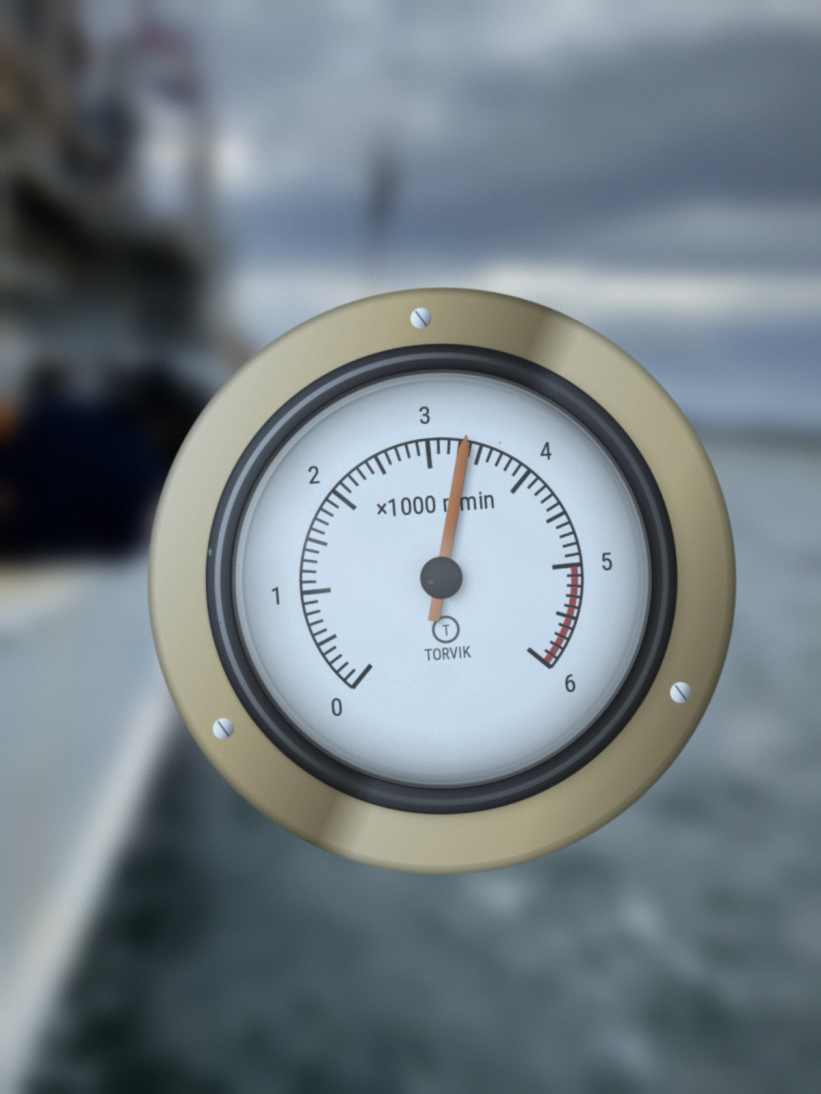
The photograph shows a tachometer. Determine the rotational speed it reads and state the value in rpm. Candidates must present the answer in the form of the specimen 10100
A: 3350
